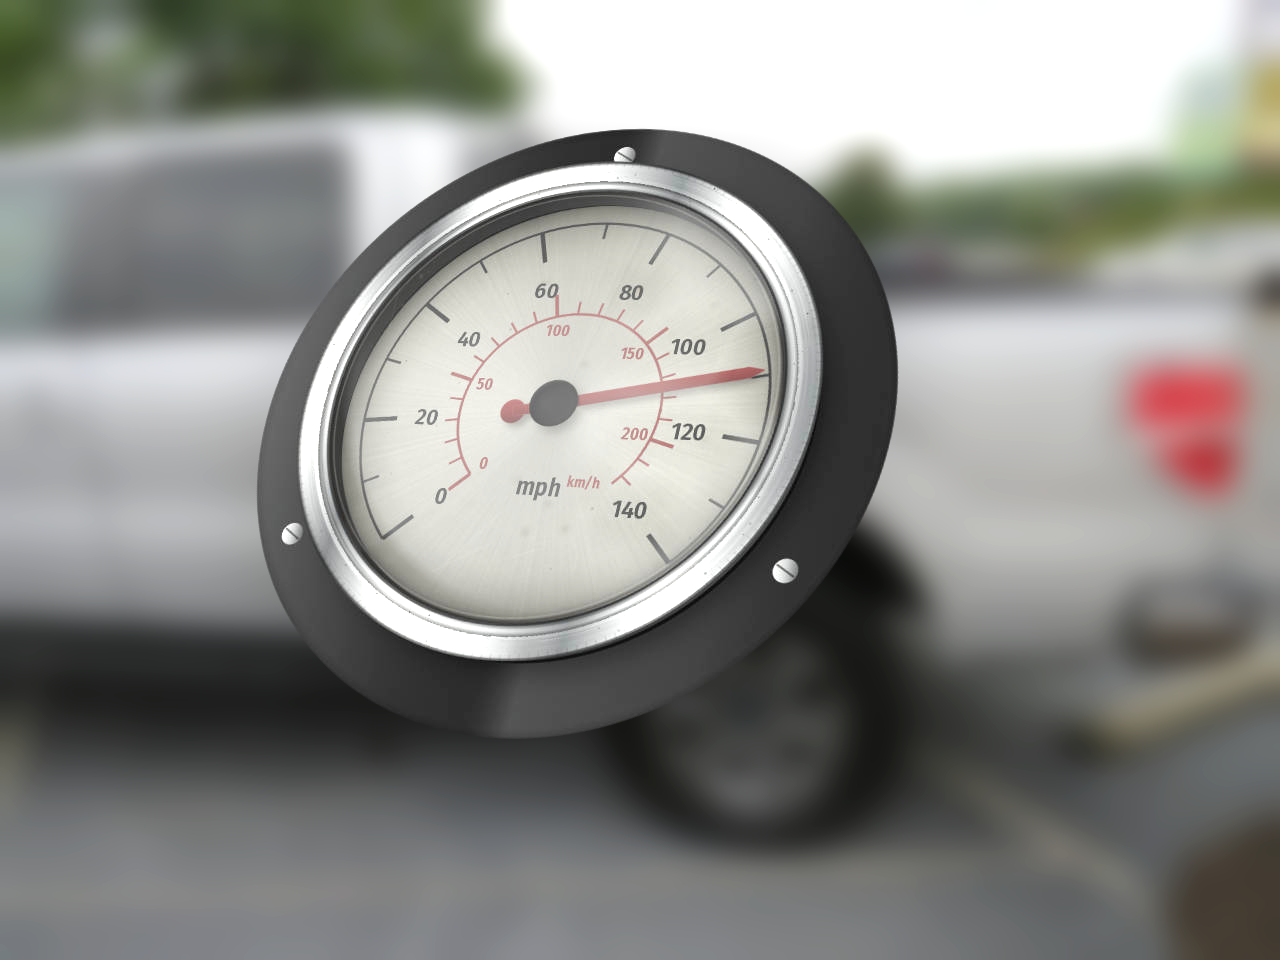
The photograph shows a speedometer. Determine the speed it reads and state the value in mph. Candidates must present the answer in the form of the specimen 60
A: 110
